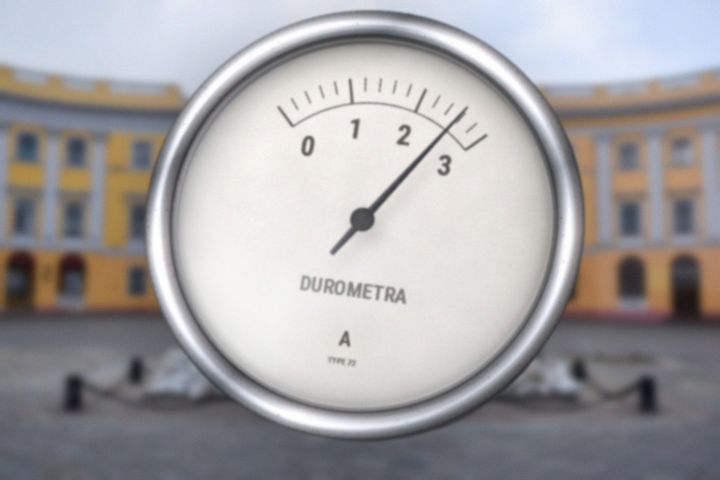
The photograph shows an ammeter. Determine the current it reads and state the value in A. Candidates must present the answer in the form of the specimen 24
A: 2.6
